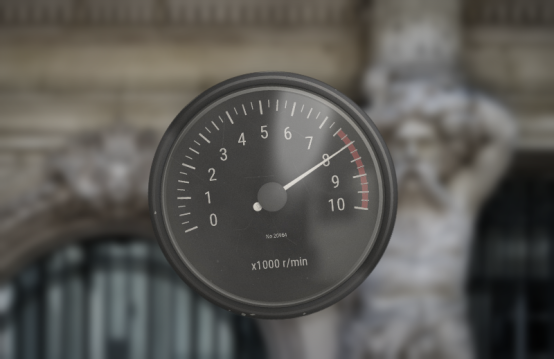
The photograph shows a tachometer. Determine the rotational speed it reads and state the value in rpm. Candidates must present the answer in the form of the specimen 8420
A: 8000
